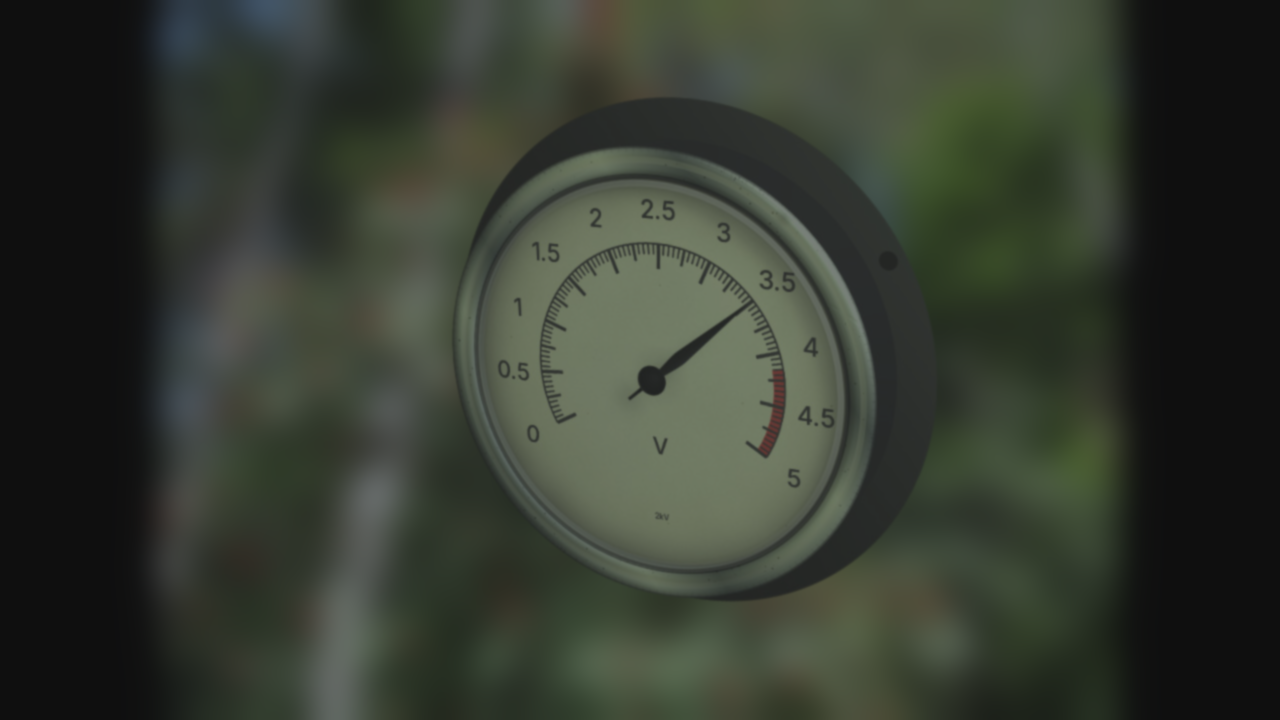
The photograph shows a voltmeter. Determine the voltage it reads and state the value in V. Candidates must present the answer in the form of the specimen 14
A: 3.5
